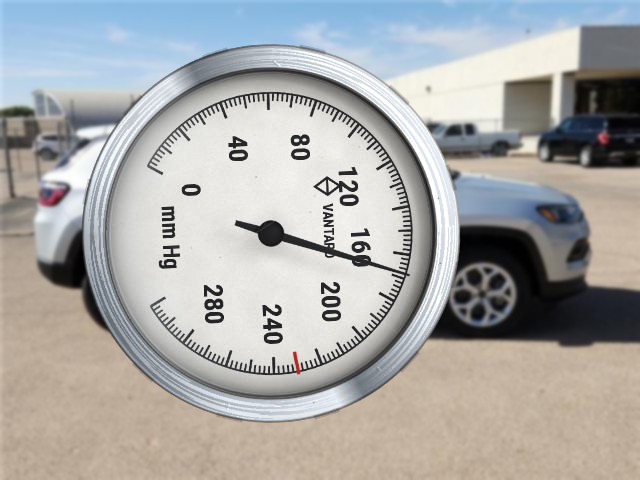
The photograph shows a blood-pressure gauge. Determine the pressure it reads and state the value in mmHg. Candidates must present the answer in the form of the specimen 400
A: 168
